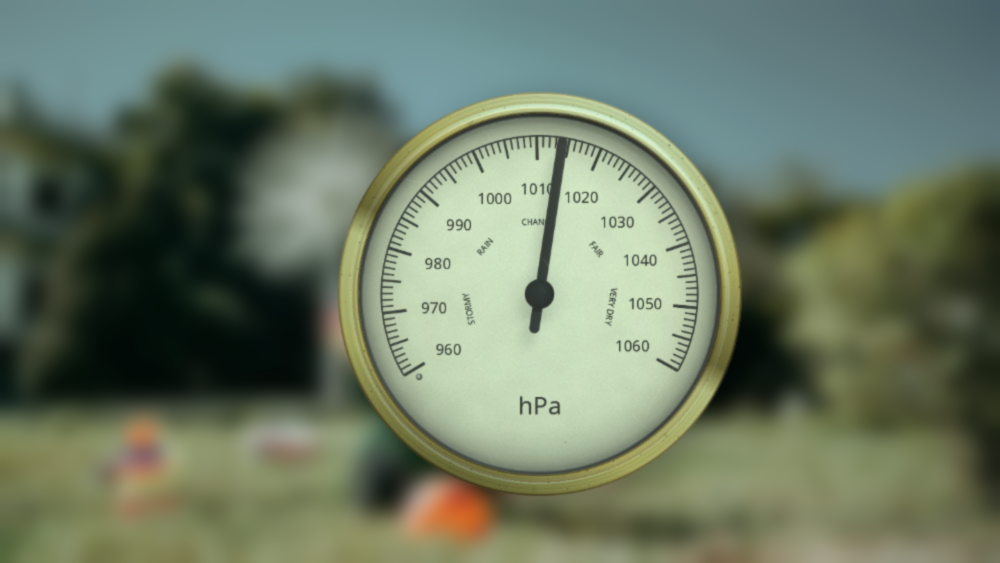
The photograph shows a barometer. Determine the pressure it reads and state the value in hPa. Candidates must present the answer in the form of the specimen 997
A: 1014
